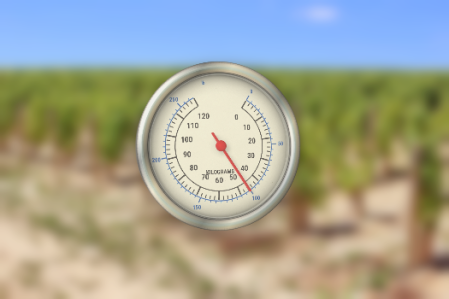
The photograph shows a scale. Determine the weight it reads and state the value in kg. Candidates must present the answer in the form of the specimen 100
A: 46
